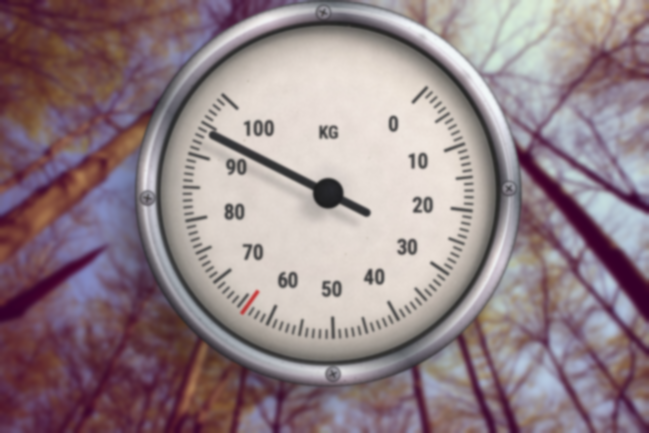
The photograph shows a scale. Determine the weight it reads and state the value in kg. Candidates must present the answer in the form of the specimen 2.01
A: 94
